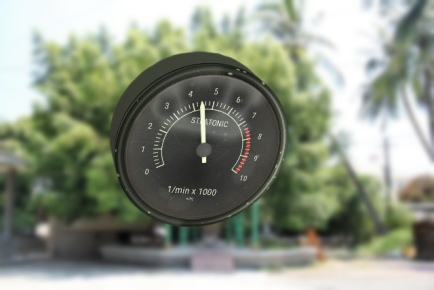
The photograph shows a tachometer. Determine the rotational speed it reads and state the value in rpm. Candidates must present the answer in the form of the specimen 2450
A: 4400
